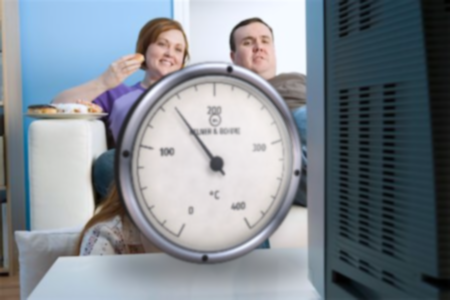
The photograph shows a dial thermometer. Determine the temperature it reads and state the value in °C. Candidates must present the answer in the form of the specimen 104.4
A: 150
